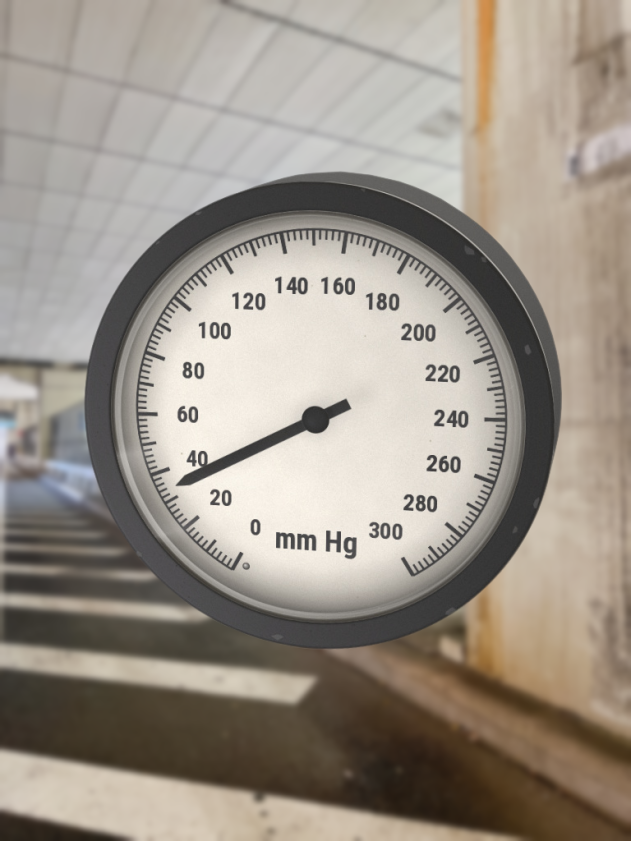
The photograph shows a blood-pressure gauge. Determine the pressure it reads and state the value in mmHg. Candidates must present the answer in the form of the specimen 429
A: 34
